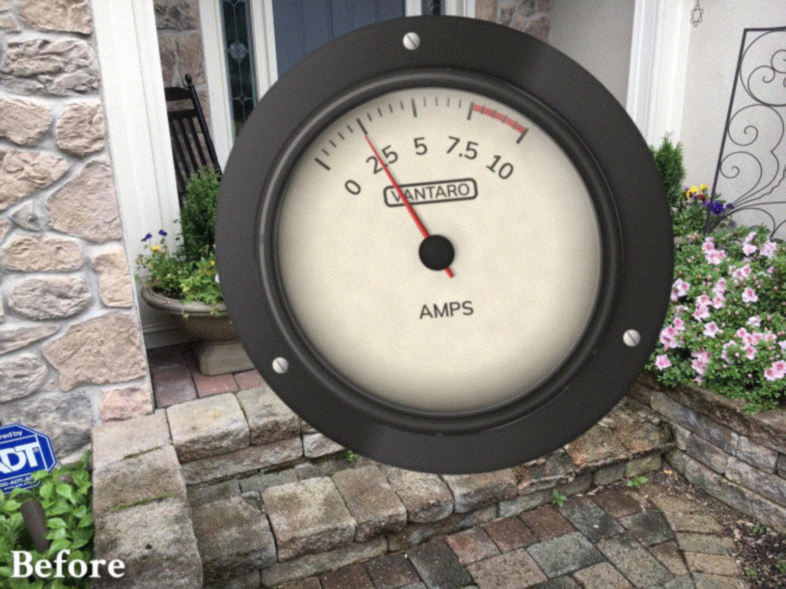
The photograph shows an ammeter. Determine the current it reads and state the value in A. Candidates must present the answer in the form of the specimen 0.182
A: 2.5
